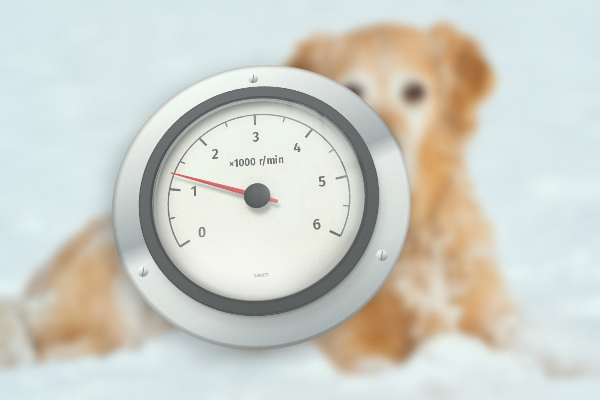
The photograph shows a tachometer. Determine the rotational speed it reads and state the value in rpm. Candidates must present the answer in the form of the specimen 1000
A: 1250
